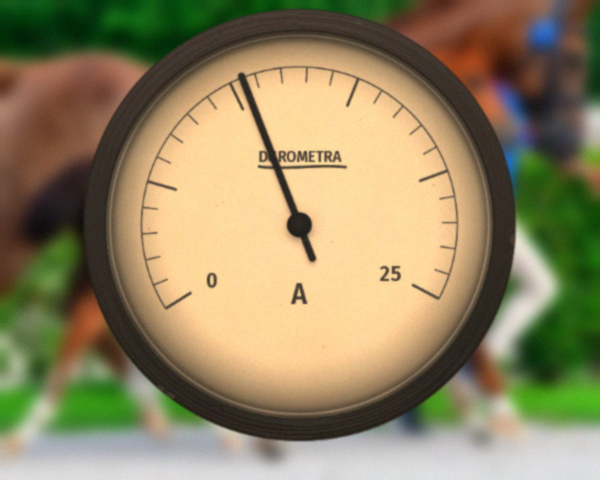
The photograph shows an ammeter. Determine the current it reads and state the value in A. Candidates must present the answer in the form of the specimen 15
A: 10.5
